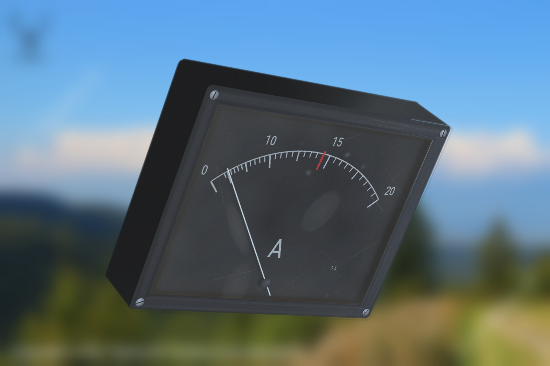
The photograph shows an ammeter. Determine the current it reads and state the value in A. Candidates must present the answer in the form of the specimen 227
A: 5
